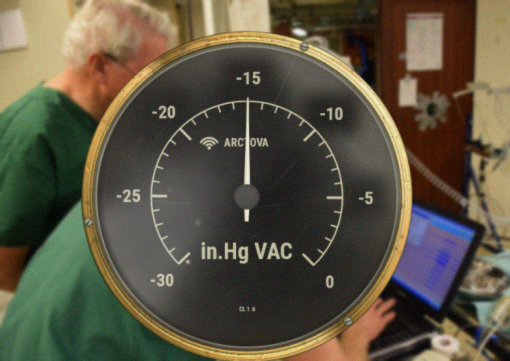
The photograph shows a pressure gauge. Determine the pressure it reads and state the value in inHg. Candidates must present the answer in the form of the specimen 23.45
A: -15
